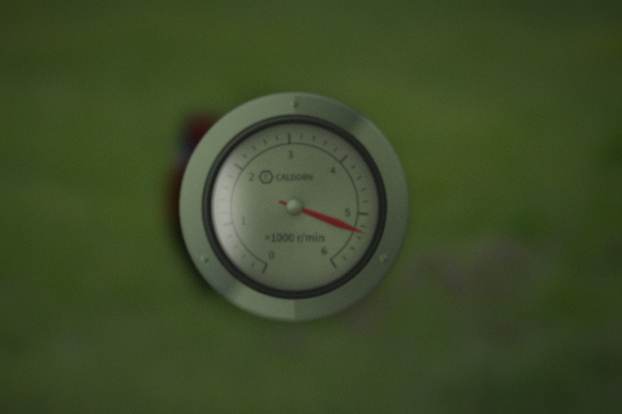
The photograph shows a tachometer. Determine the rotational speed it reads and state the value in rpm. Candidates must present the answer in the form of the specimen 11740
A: 5300
